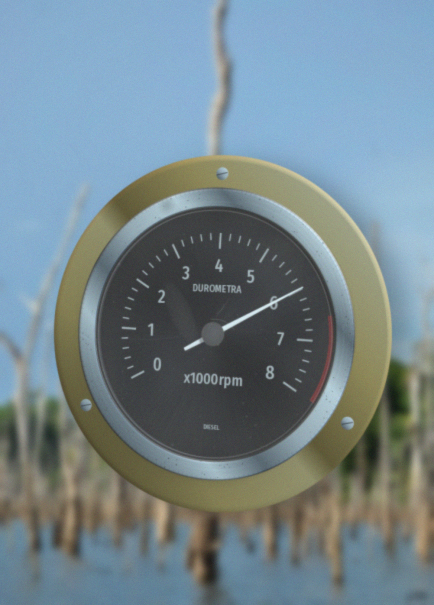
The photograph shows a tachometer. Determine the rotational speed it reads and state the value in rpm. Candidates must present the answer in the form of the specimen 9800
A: 6000
